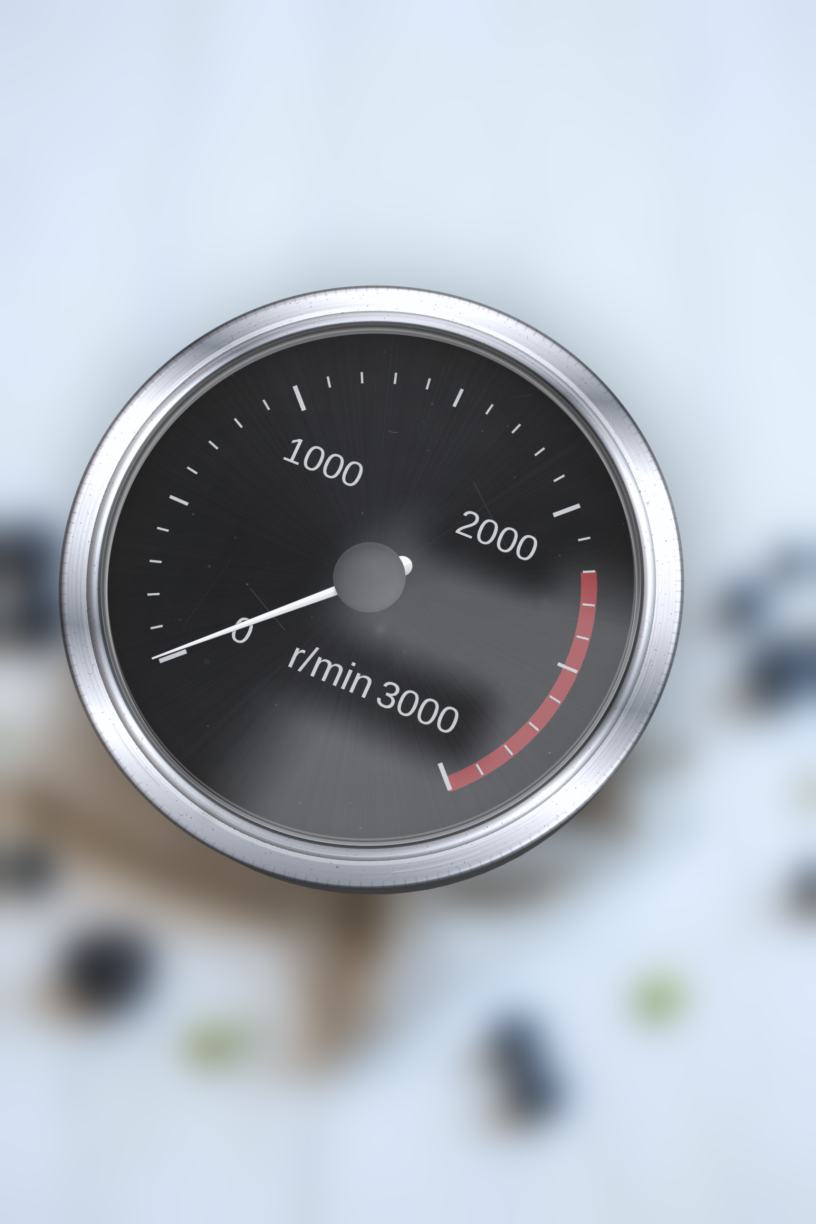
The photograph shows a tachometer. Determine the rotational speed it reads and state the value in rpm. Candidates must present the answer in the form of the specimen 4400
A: 0
